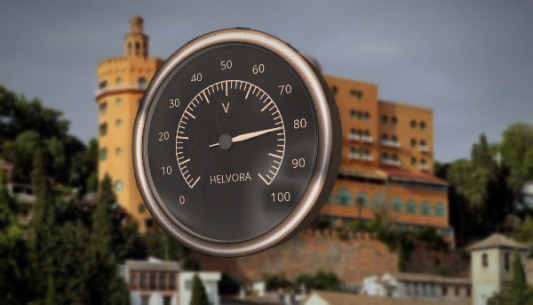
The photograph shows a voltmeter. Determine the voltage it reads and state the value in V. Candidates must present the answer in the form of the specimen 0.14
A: 80
